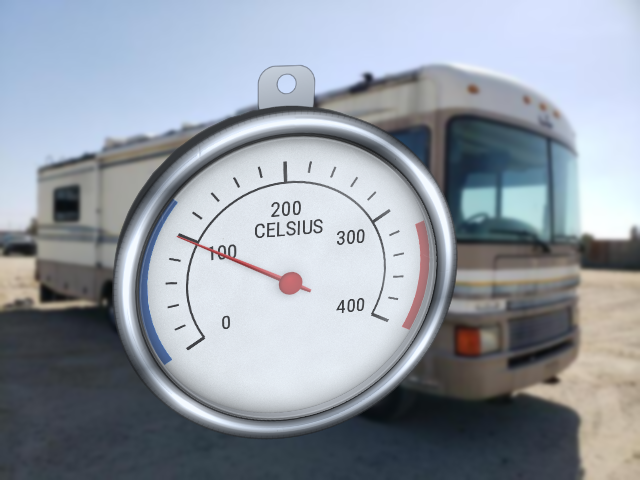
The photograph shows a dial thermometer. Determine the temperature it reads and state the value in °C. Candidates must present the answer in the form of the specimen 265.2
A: 100
